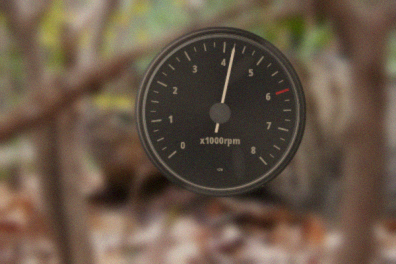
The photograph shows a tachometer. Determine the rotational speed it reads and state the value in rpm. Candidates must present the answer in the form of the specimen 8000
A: 4250
